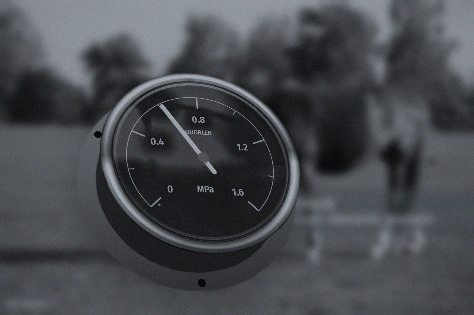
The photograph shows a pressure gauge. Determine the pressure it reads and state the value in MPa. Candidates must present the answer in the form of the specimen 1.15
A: 0.6
